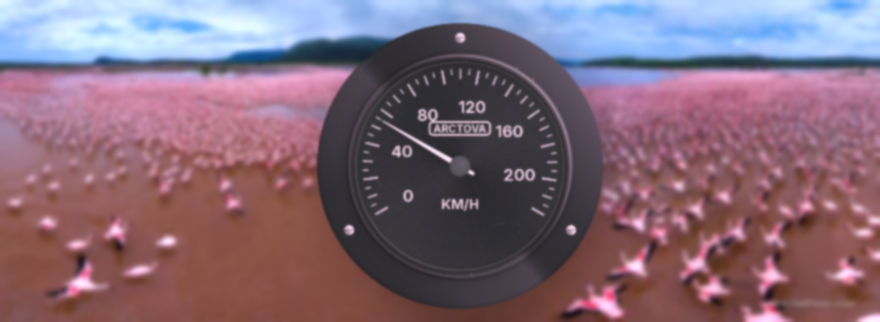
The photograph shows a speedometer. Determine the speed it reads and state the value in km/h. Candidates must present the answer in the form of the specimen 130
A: 55
